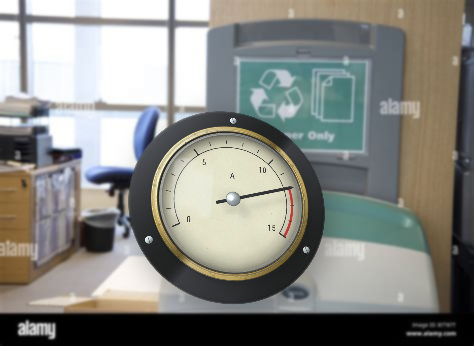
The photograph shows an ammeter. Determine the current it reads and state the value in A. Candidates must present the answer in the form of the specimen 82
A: 12
